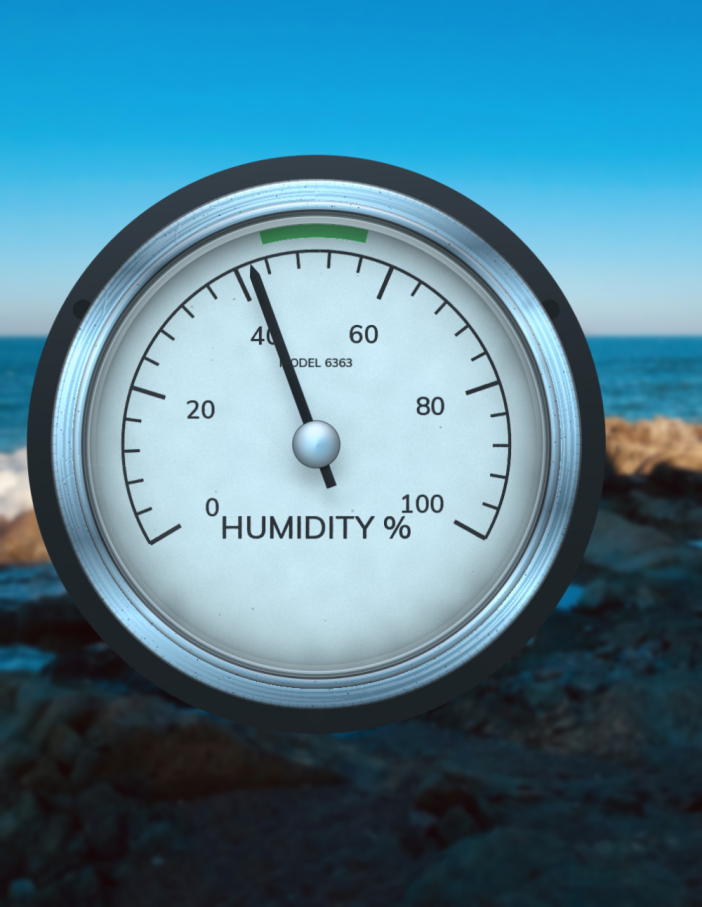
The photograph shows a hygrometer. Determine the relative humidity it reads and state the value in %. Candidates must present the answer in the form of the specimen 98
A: 42
